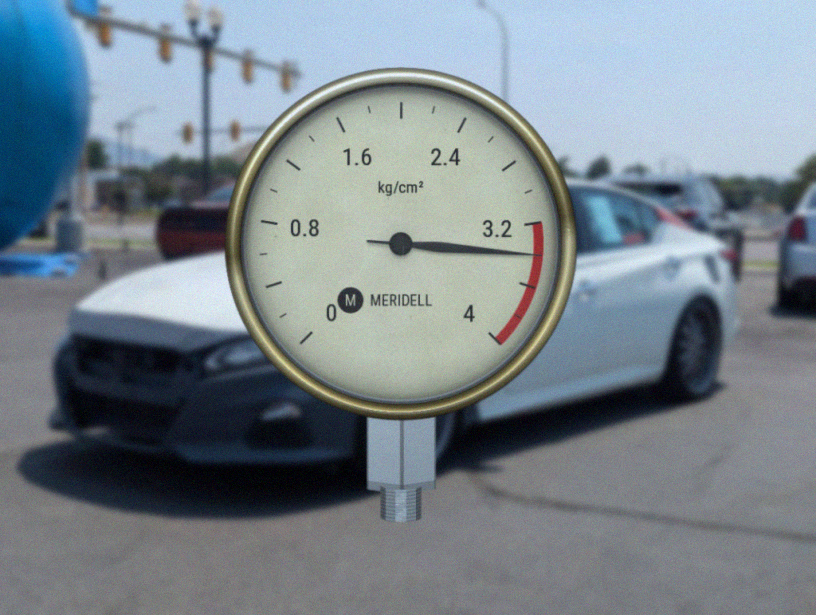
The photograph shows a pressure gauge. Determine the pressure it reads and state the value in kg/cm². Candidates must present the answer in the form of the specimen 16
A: 3.4
